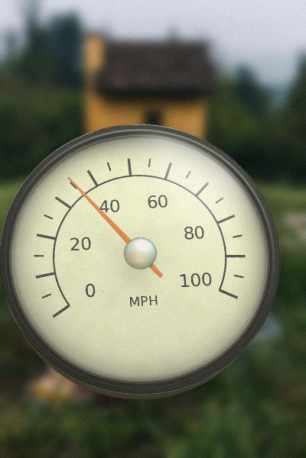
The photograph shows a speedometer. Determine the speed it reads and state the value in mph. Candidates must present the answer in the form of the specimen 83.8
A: 35
